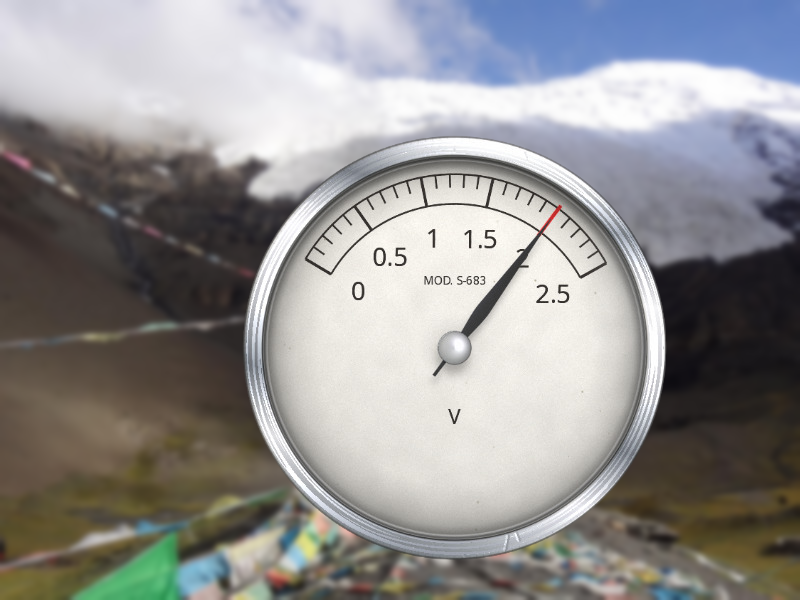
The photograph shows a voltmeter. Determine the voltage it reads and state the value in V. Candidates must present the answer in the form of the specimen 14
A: 2
